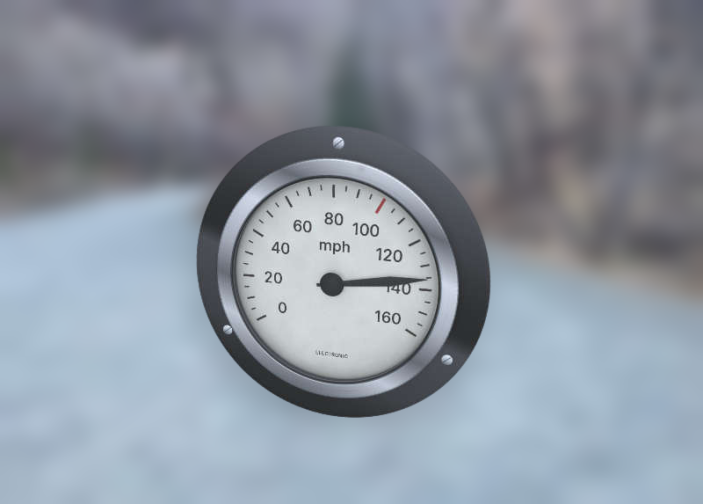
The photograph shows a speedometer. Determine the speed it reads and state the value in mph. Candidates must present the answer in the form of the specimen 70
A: 135
